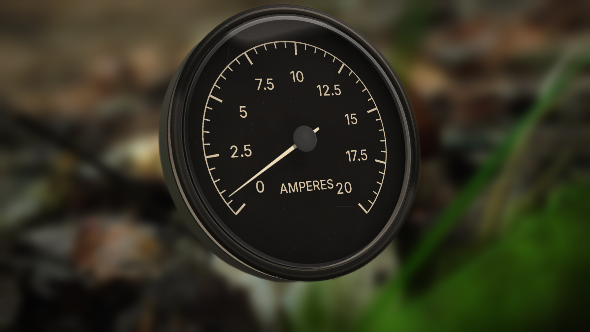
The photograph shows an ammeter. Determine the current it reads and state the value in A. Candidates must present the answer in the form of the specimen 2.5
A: 0.75
